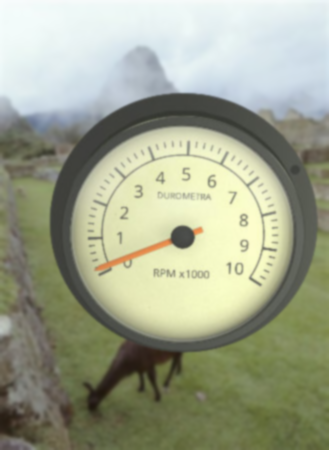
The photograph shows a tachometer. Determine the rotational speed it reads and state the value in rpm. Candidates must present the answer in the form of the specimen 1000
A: 200
